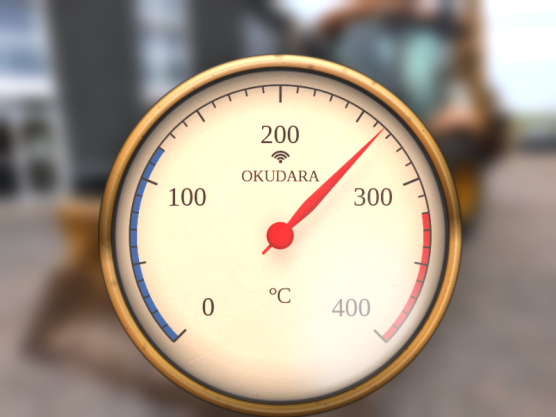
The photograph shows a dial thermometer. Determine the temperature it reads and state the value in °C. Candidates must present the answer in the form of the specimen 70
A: 265
